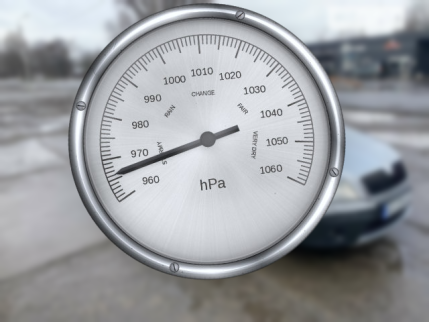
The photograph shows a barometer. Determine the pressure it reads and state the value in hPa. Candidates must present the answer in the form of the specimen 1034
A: 966
